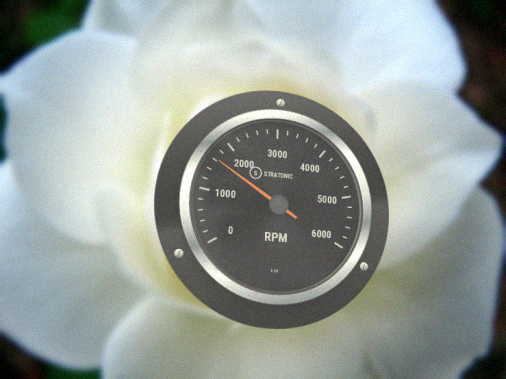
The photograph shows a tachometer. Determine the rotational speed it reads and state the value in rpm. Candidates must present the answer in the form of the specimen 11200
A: 1600
